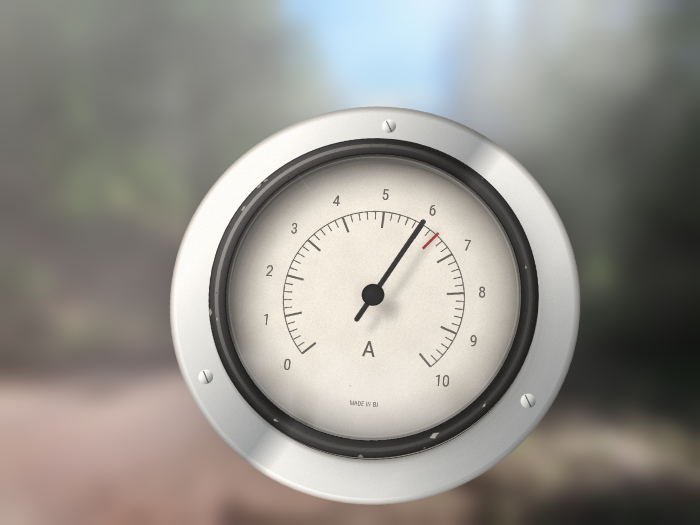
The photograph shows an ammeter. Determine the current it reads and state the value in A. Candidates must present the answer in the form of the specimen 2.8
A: 6
